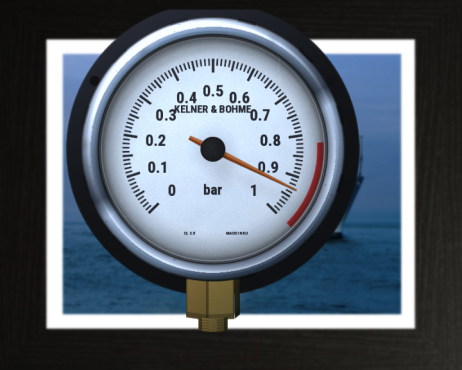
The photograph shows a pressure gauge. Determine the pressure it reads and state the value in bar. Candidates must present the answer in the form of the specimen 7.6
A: 0.93
